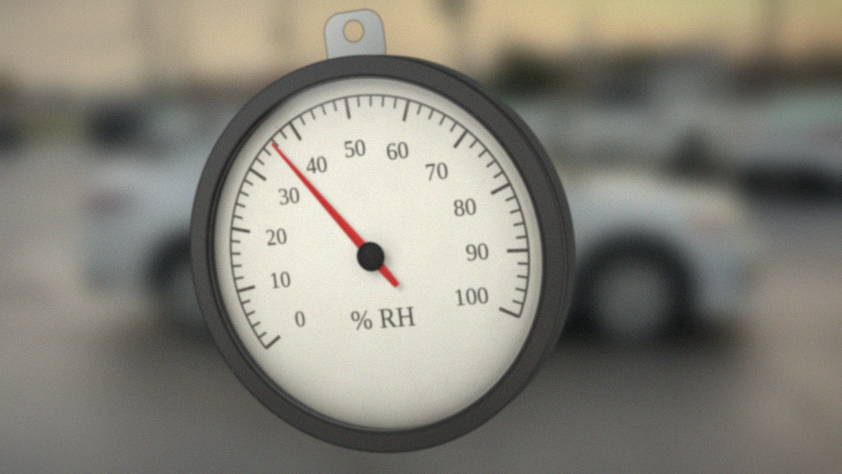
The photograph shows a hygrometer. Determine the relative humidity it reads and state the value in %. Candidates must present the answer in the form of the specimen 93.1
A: 36
